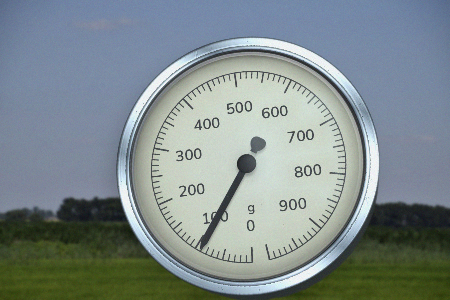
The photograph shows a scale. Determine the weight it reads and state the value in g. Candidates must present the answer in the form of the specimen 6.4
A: 90
